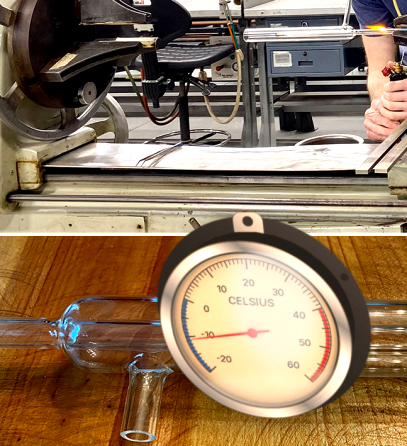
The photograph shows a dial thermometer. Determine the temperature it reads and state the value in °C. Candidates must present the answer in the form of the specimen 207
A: -10
